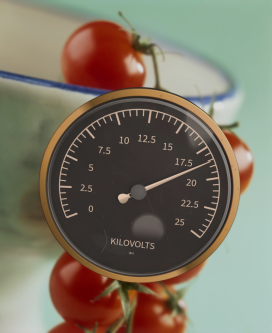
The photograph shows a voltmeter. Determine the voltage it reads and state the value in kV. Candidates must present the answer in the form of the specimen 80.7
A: 18.5
